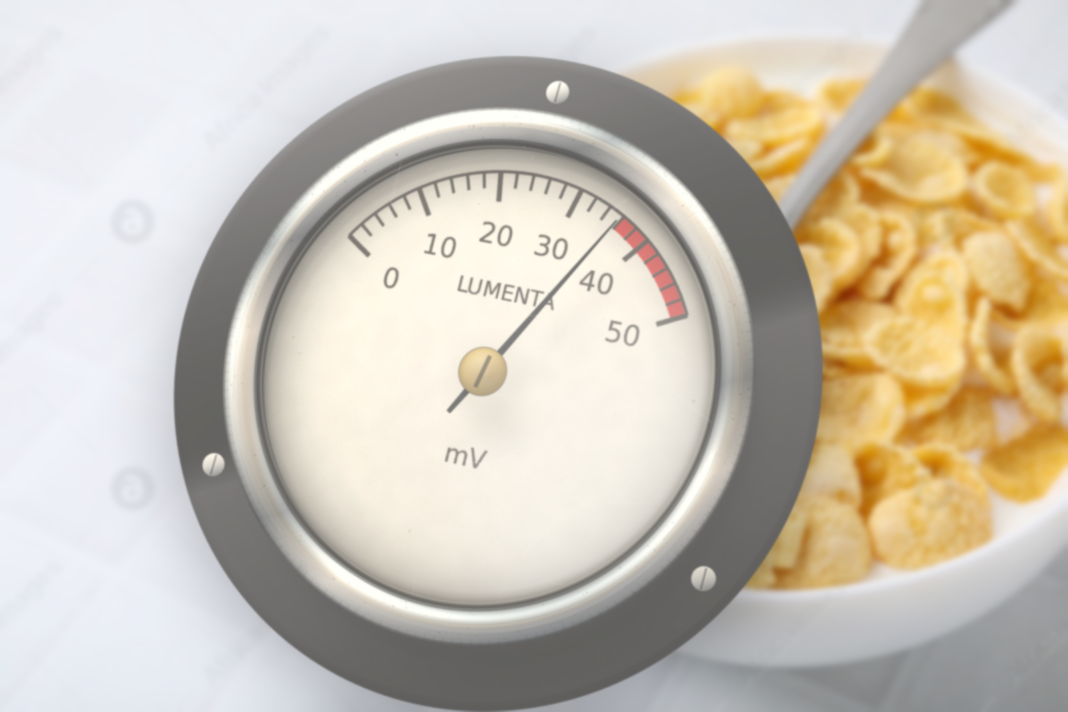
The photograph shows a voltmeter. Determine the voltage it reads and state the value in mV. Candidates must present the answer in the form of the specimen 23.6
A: 36
